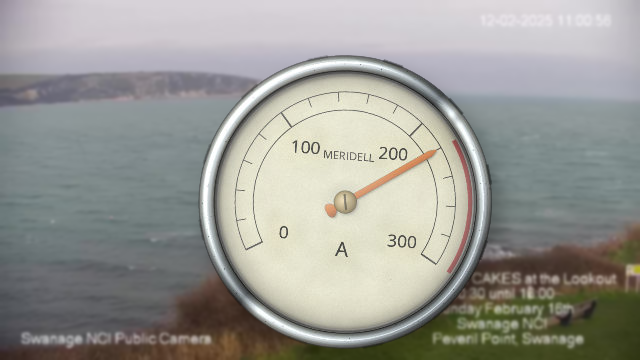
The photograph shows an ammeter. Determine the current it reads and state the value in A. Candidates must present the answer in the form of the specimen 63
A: 220
